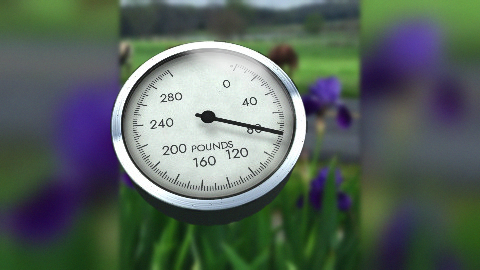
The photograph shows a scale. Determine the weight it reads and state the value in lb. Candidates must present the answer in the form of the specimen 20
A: 80
